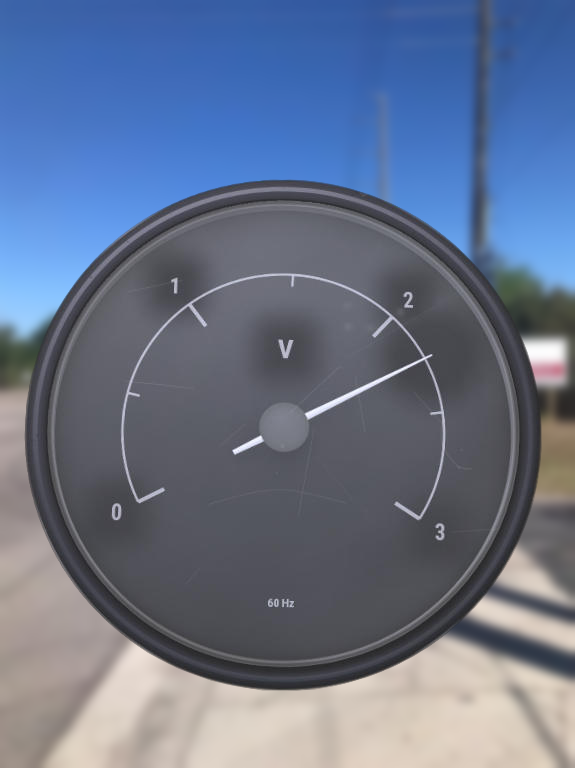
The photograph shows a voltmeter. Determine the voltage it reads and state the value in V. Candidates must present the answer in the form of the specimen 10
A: 2.25
